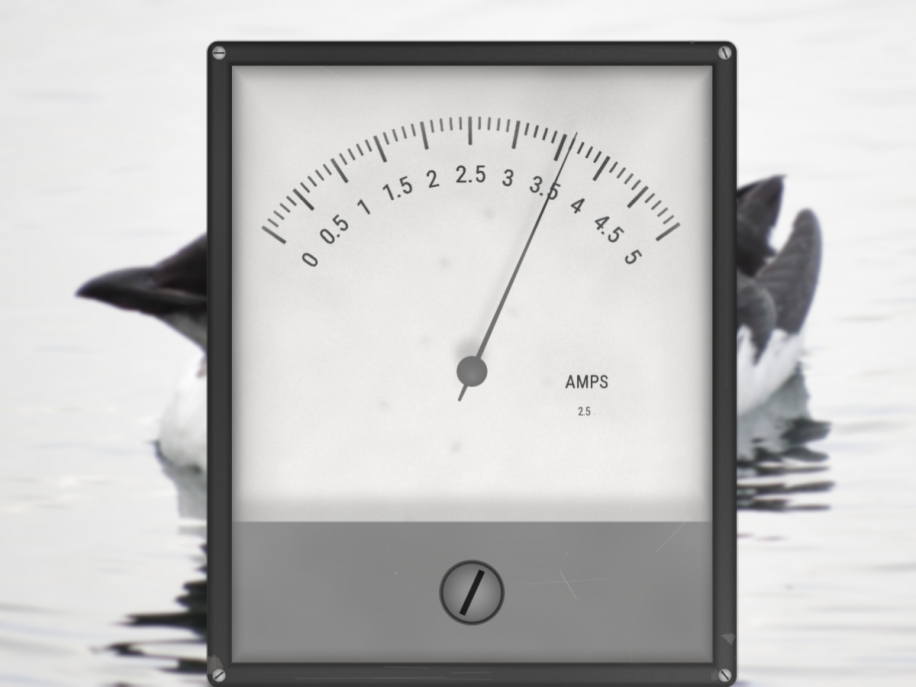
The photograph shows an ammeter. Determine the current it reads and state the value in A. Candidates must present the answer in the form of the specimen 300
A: 3.6
